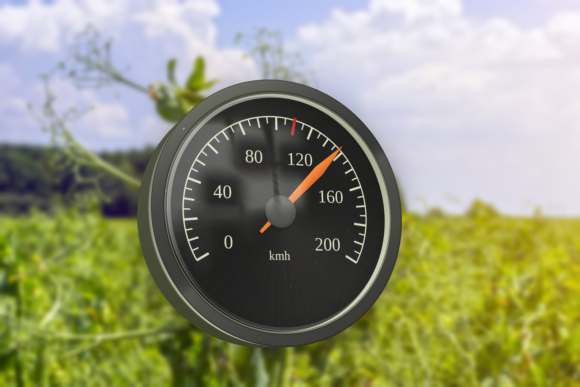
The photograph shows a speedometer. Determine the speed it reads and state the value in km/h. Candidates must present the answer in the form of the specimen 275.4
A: 137.5
